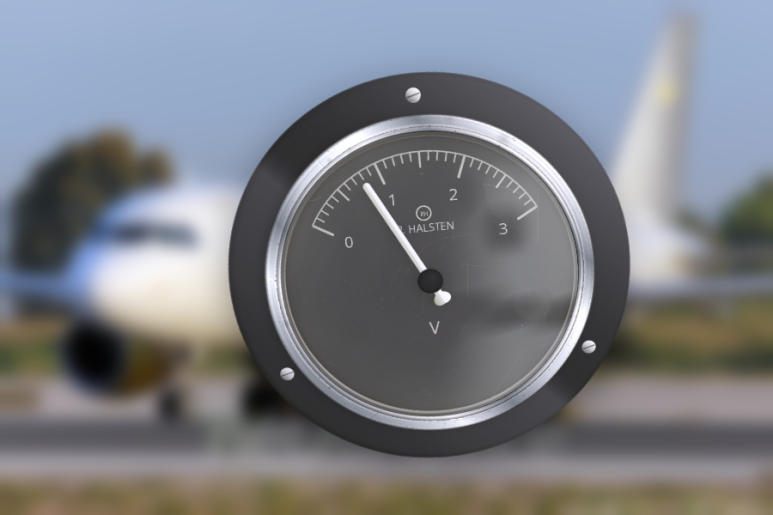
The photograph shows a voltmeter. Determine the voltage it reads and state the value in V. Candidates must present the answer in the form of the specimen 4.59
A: 0.8
